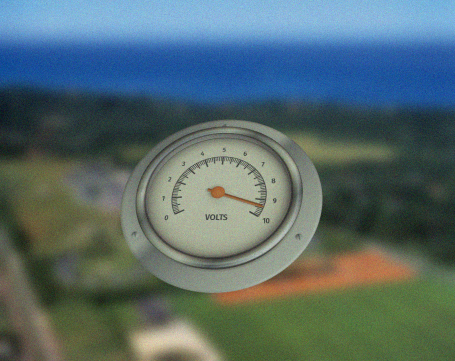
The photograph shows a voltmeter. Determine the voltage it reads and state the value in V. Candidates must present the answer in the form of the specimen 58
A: 9.5
